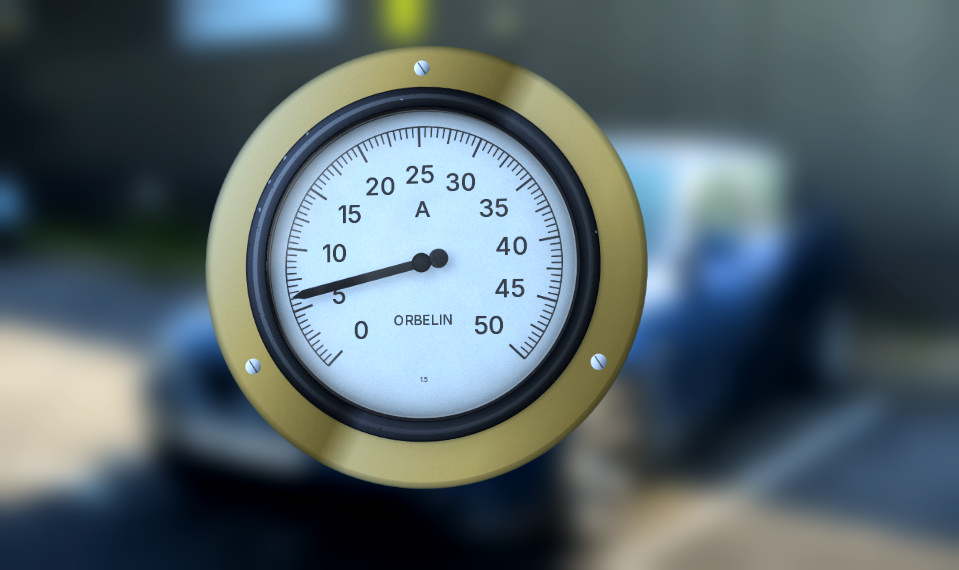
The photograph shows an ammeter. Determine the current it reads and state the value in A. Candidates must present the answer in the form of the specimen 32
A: 6
